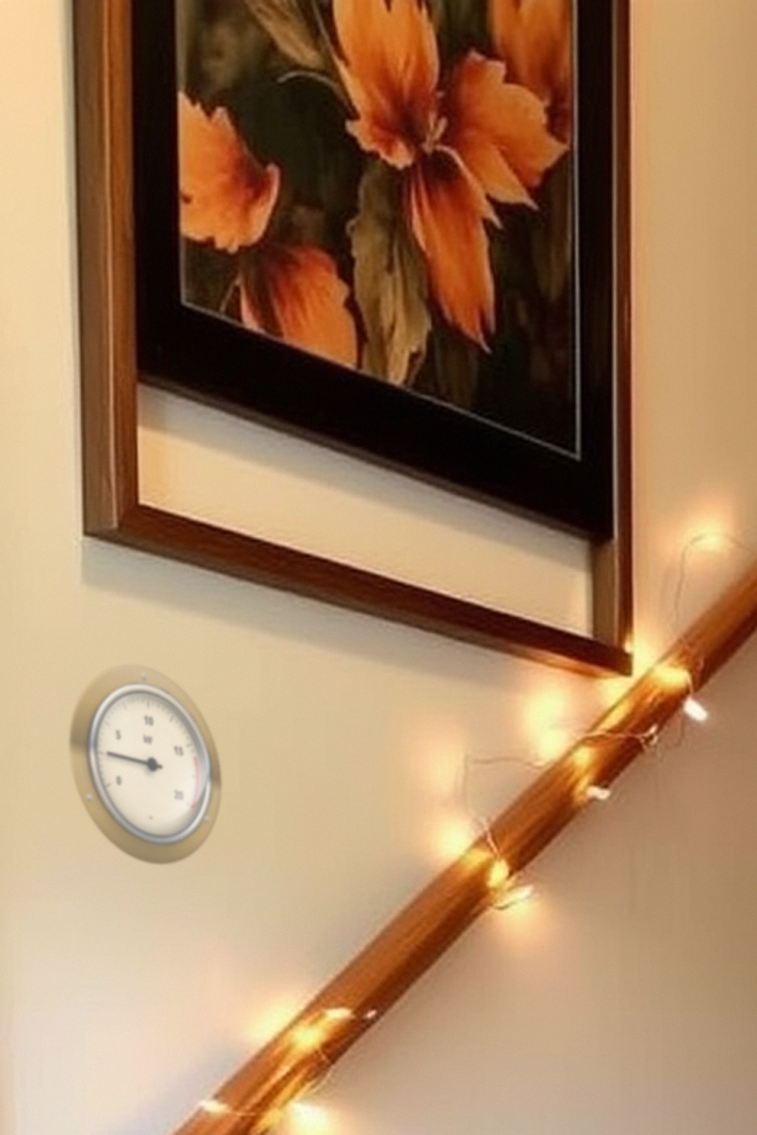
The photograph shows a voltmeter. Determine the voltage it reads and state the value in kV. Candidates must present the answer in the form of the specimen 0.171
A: 2.5
